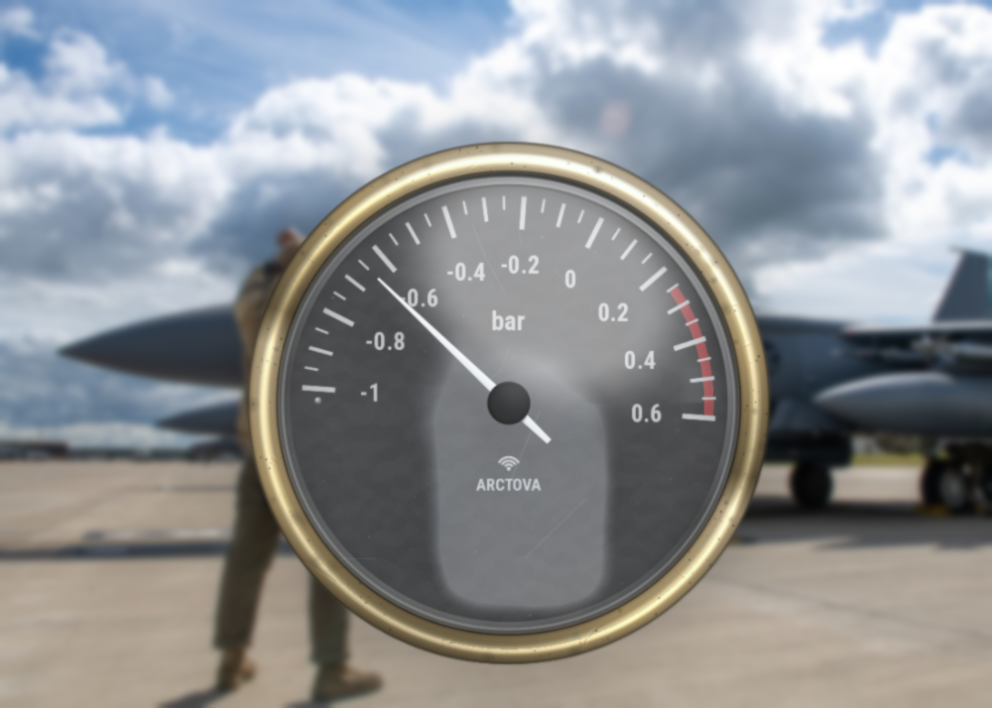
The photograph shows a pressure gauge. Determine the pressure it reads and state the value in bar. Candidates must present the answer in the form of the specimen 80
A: -0.65
